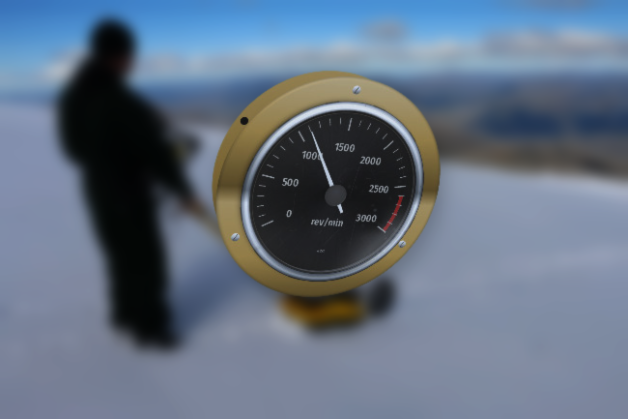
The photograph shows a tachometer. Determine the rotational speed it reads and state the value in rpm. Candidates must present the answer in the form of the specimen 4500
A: 1100
